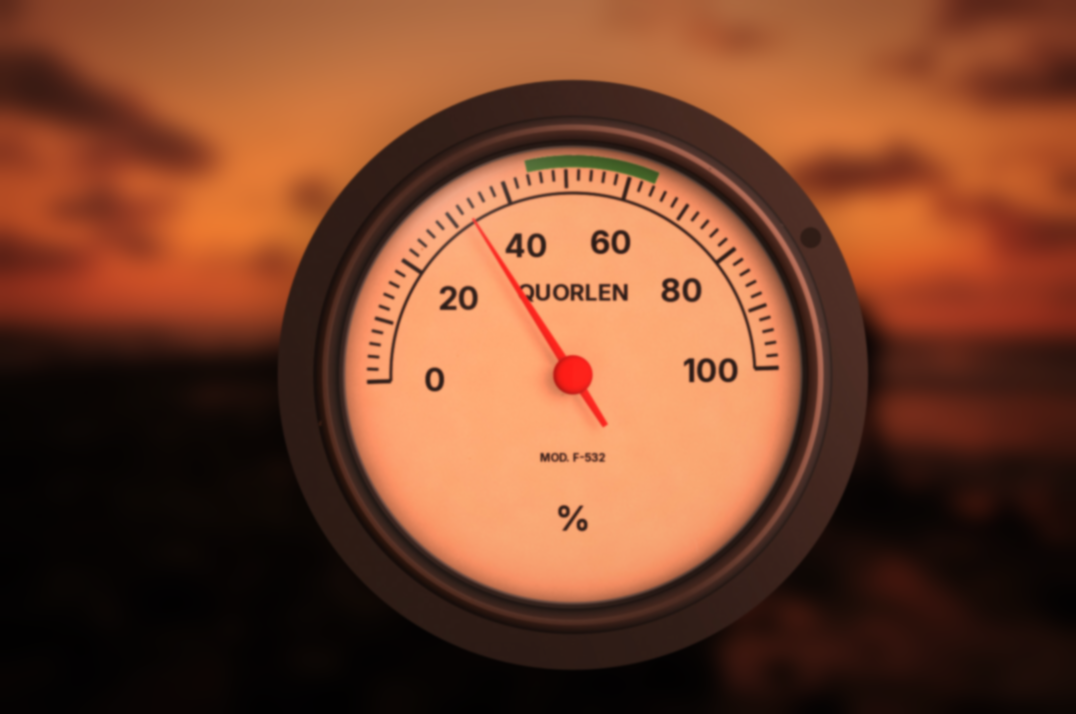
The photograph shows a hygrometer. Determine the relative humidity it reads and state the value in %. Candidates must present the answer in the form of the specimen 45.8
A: 33
